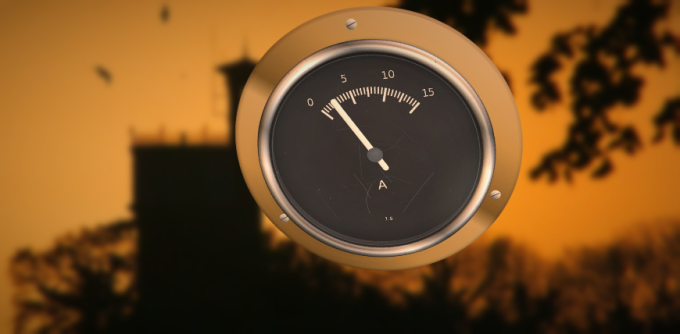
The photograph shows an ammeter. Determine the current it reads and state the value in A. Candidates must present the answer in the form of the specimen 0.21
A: 2.5
